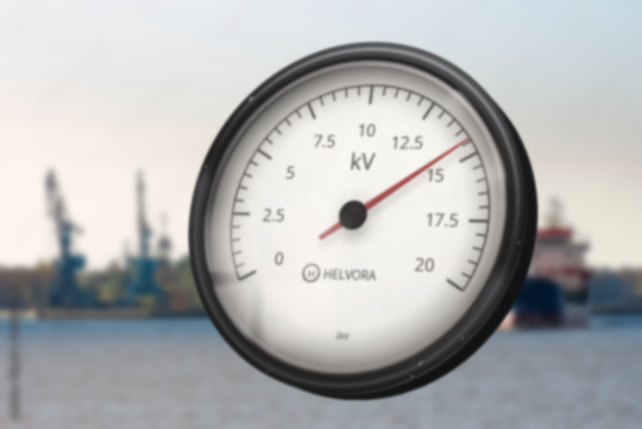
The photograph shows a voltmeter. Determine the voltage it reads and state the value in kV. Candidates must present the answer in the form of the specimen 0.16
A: 14.5
